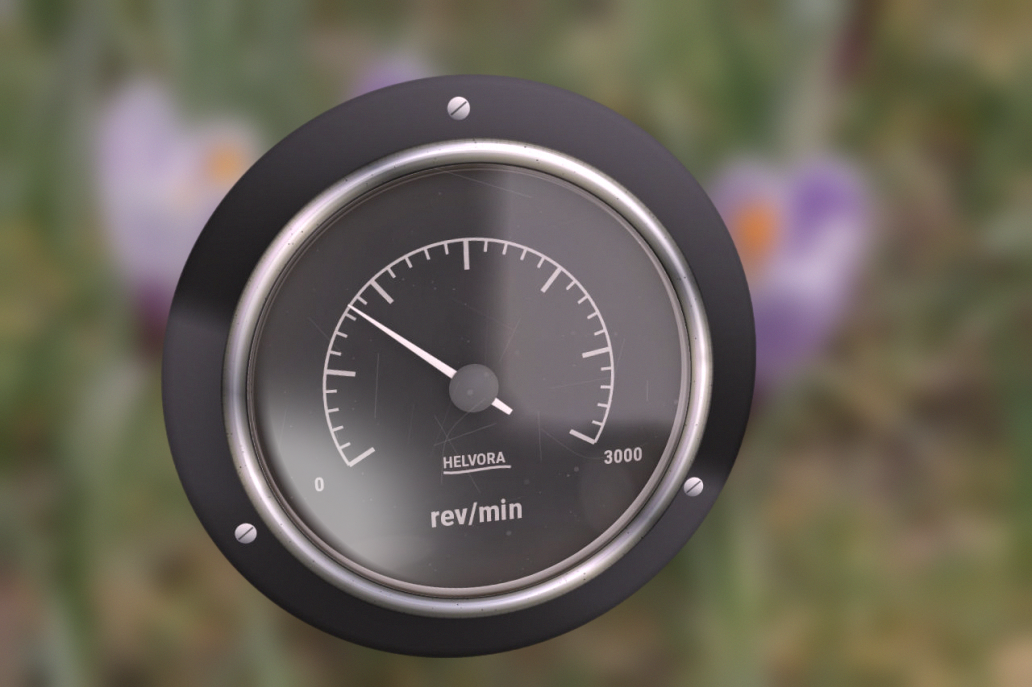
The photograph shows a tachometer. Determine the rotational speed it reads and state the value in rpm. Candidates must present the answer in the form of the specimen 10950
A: 850
